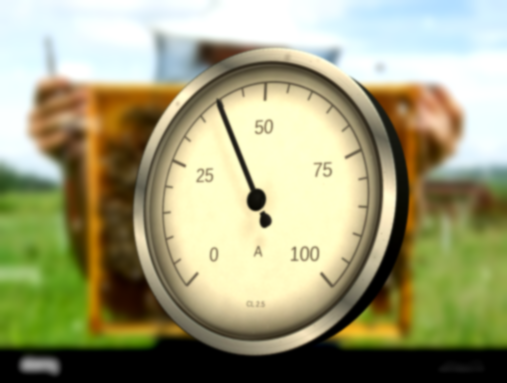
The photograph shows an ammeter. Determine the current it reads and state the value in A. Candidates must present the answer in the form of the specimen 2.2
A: 40
